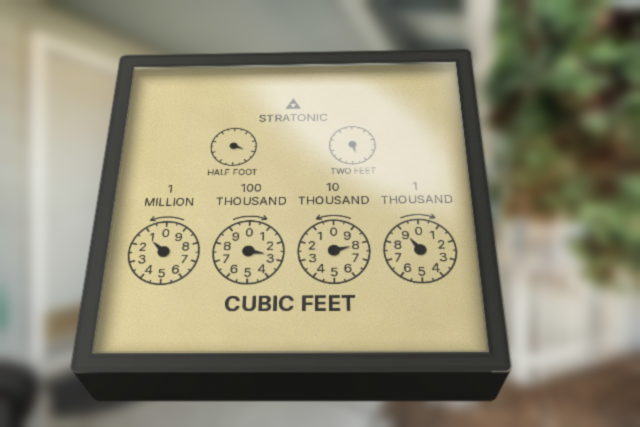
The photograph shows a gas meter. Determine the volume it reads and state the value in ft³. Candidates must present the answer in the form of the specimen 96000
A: 127900
